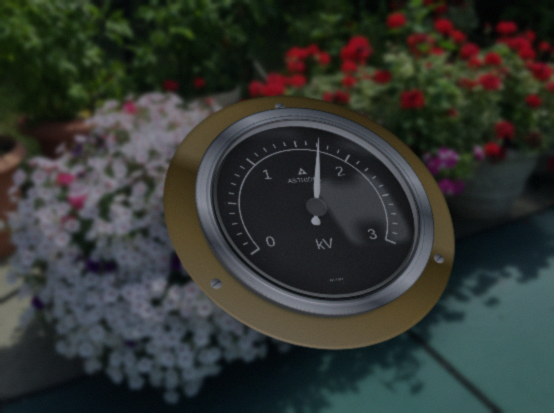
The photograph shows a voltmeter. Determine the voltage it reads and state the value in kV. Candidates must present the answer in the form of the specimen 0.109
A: 1.7
